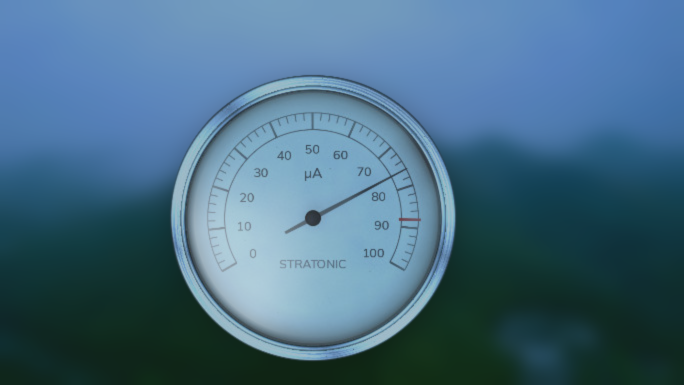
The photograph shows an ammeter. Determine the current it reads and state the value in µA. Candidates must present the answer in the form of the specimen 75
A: 76
